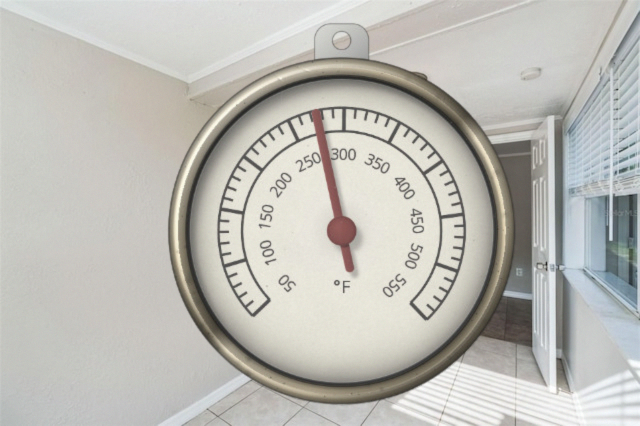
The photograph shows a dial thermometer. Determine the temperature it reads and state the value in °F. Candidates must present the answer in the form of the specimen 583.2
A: 275
